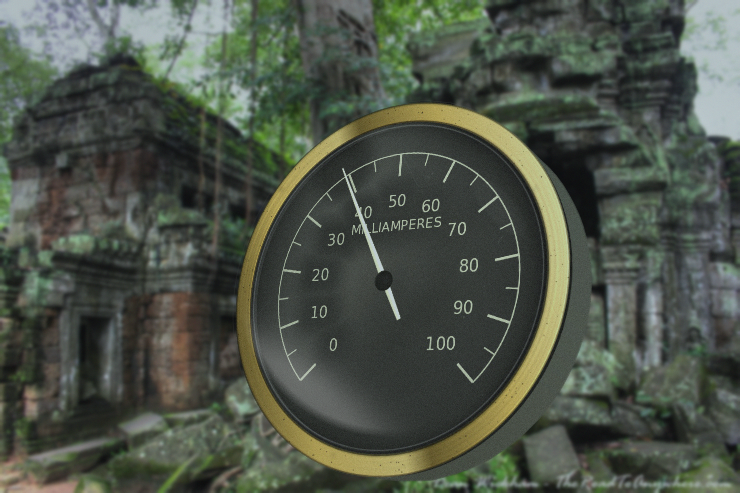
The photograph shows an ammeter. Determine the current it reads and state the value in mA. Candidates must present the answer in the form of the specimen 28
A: 40
